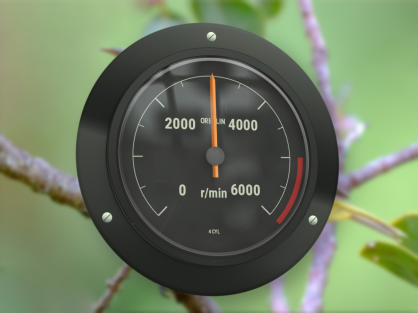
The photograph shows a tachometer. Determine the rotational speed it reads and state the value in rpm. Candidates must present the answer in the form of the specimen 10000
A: 3000
